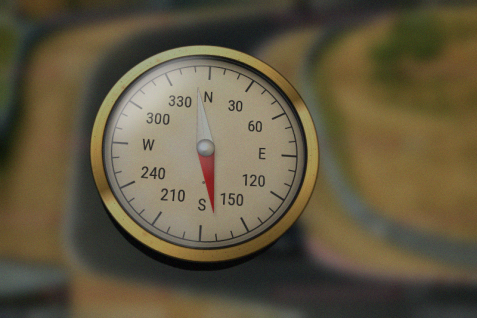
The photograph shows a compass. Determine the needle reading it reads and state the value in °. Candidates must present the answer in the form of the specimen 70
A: 170
